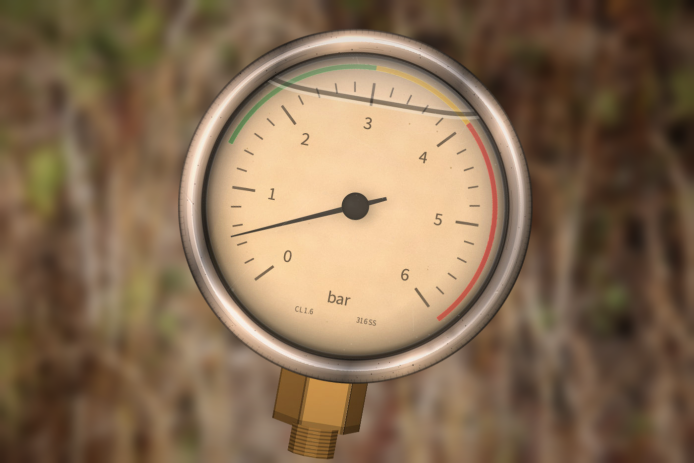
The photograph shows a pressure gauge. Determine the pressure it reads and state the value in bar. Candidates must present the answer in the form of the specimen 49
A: 0.5
